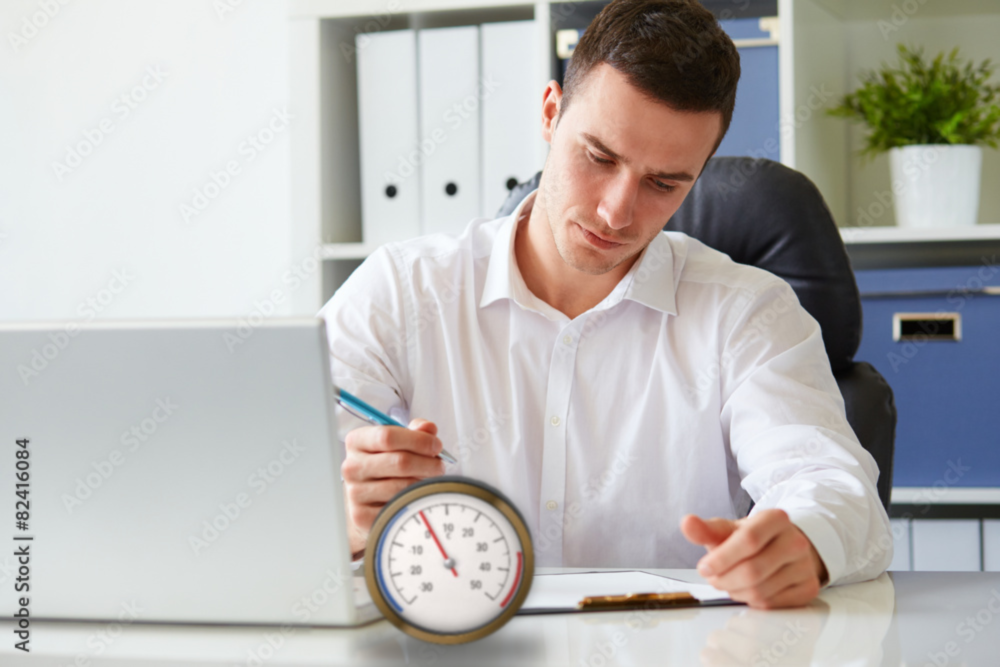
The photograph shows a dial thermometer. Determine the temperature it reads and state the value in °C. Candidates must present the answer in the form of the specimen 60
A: 2.5
